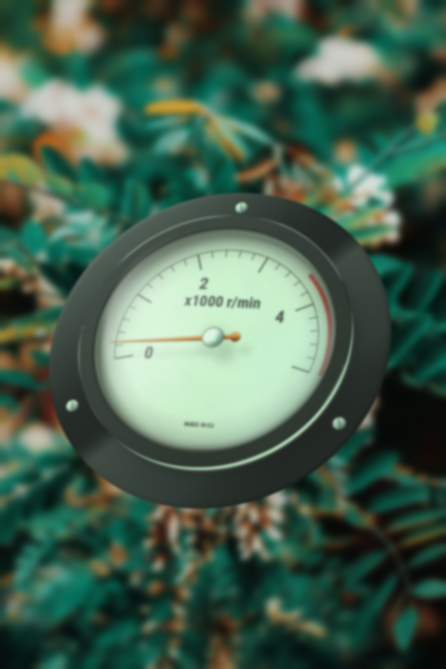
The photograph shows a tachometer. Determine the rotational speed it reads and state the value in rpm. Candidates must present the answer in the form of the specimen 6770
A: 200
